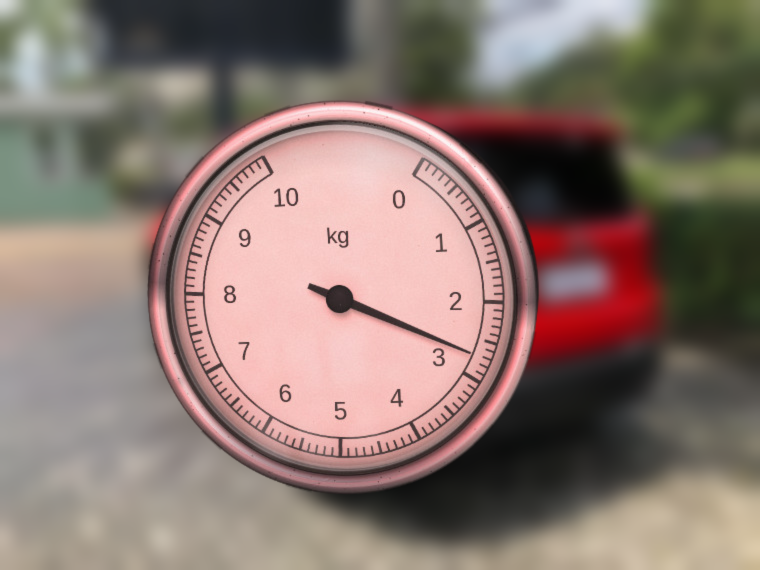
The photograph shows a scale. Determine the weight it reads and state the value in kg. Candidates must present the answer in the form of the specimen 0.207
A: 2.7
